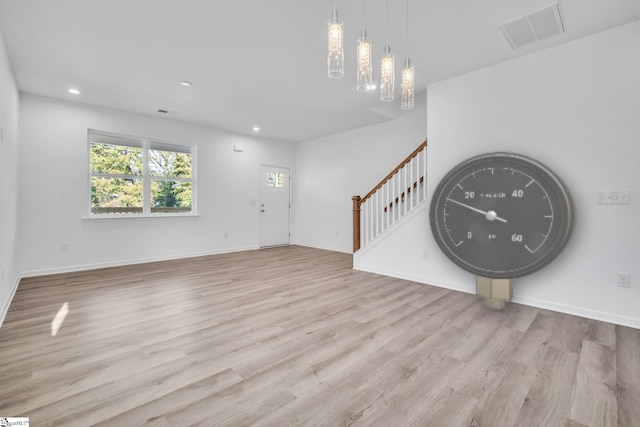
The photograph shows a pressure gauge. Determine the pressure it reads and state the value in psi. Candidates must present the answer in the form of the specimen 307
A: 15
